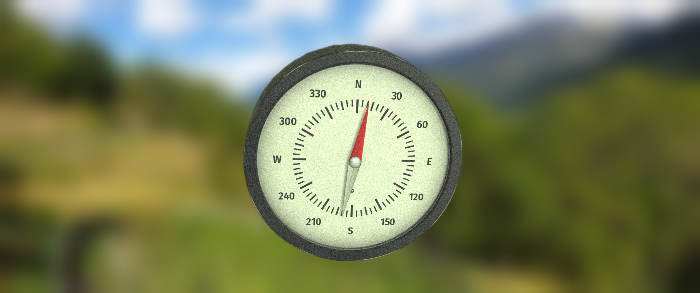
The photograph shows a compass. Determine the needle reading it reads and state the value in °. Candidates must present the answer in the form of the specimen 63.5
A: 10
